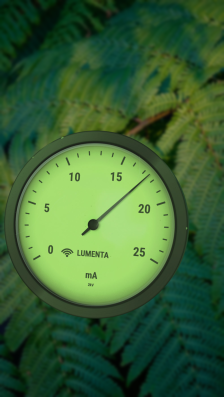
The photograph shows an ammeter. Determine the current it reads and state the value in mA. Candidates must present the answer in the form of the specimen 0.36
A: 17.5
